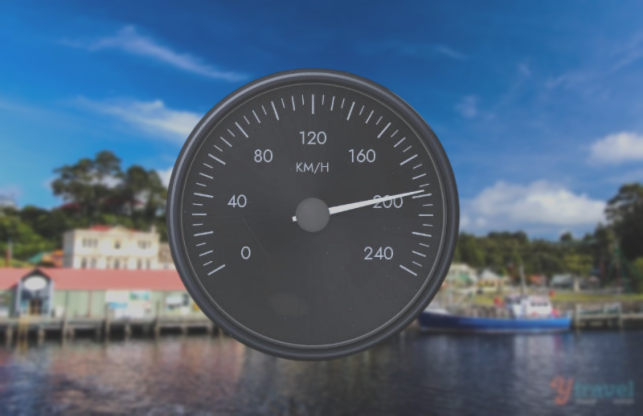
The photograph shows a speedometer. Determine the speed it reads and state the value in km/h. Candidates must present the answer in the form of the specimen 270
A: 197.5
